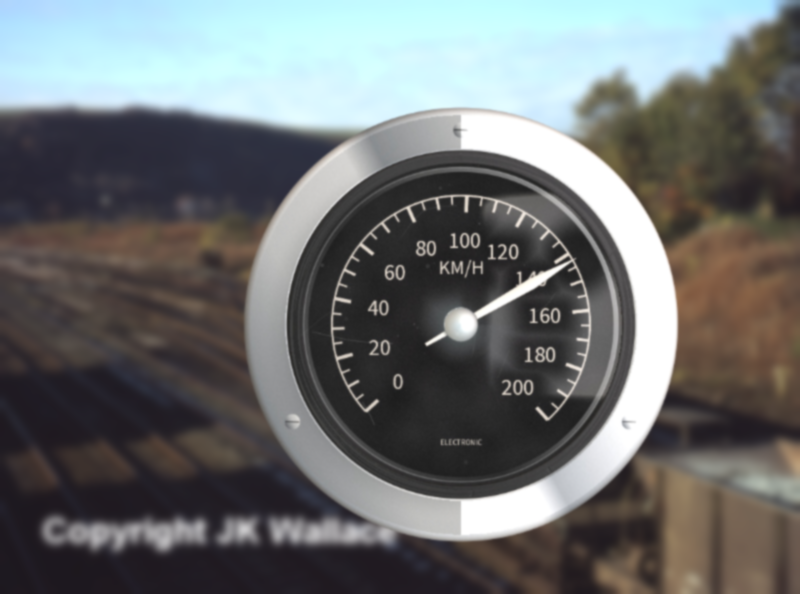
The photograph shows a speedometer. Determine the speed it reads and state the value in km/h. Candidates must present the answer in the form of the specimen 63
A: 142.5
